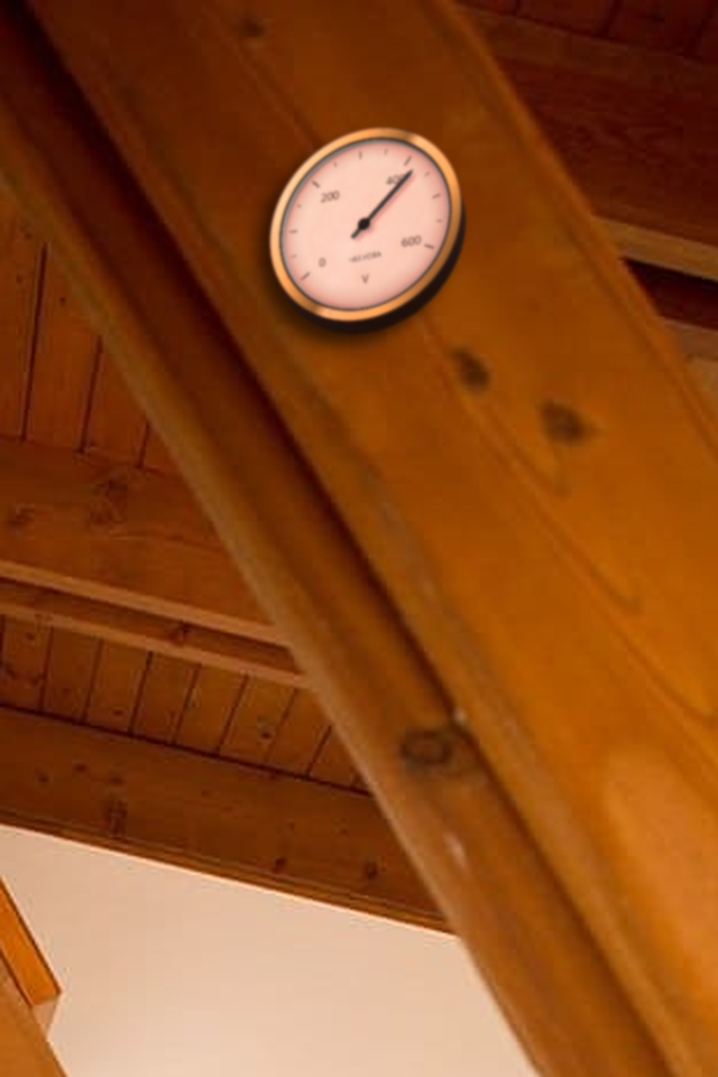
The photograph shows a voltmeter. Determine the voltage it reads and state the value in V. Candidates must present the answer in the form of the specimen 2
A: 425
